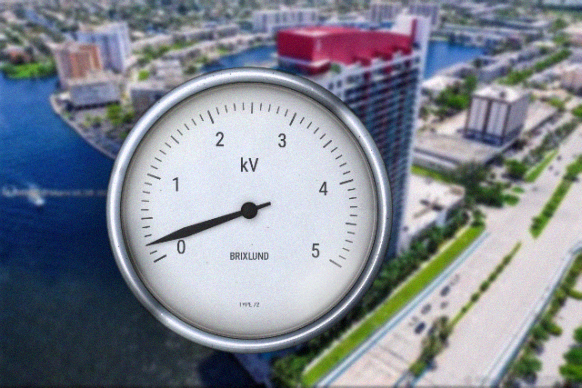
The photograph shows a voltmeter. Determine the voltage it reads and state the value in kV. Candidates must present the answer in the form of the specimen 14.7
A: 0.2
